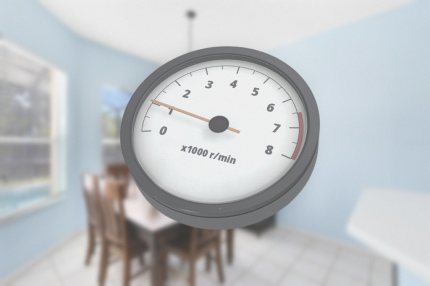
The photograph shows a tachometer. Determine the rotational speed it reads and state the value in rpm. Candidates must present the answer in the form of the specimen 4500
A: 1000
